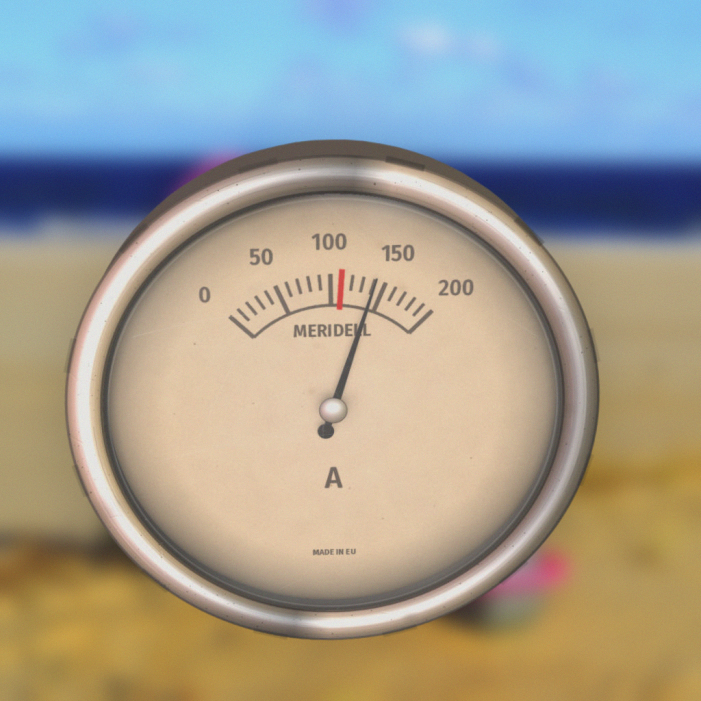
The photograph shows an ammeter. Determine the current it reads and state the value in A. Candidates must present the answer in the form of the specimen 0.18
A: 140
